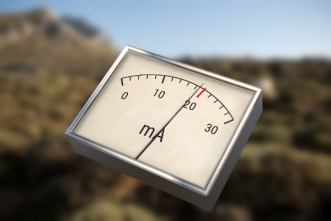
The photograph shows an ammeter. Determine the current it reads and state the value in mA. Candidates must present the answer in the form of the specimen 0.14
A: 19
